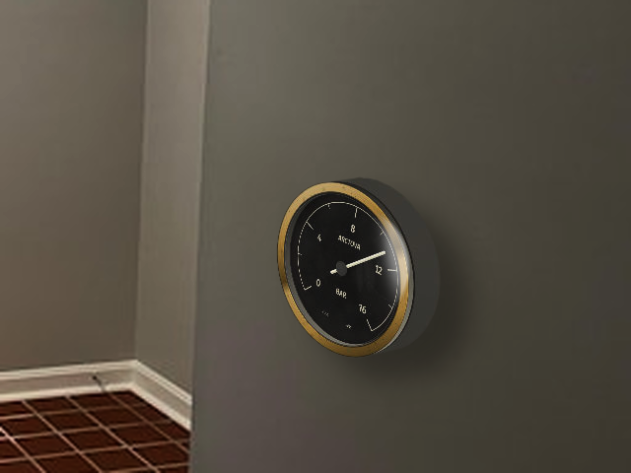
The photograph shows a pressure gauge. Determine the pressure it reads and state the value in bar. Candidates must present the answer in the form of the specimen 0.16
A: 11
